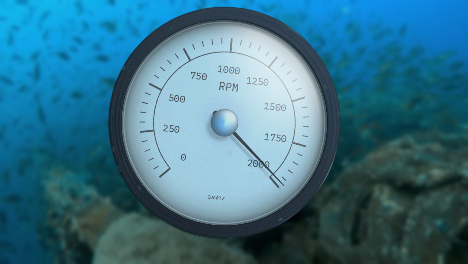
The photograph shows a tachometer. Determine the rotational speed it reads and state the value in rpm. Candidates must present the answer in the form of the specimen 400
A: 1975
